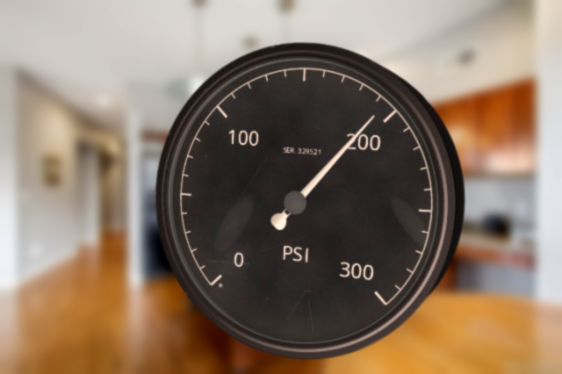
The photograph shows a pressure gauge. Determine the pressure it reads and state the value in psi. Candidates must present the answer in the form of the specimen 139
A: 195
